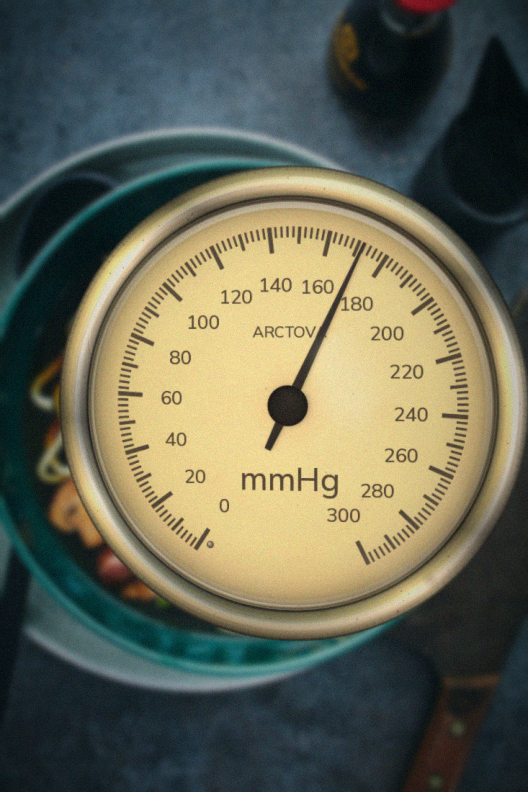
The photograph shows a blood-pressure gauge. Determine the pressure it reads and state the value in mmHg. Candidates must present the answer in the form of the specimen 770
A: 172
